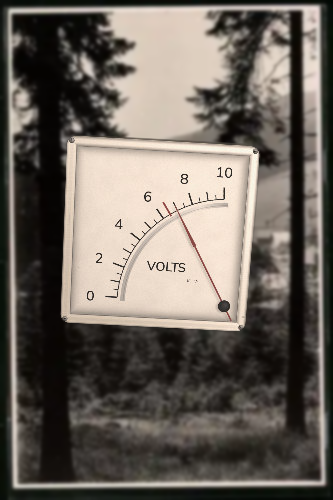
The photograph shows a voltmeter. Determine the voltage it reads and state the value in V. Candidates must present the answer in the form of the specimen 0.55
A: 7
